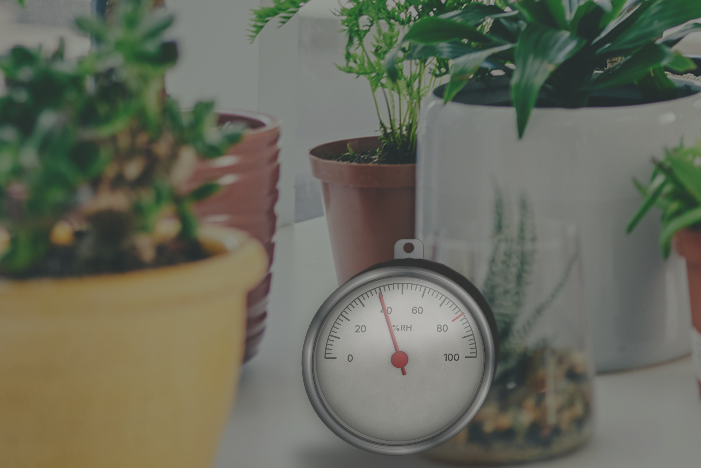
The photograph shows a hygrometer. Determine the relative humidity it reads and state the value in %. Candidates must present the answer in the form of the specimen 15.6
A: 40
